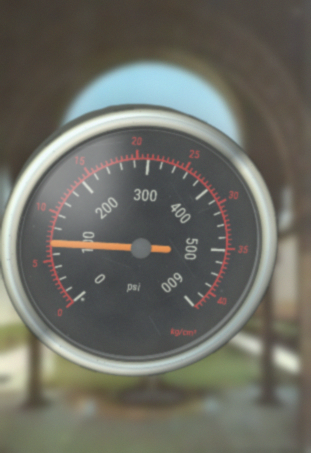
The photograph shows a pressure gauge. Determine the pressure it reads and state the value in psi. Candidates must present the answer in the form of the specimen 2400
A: 100
